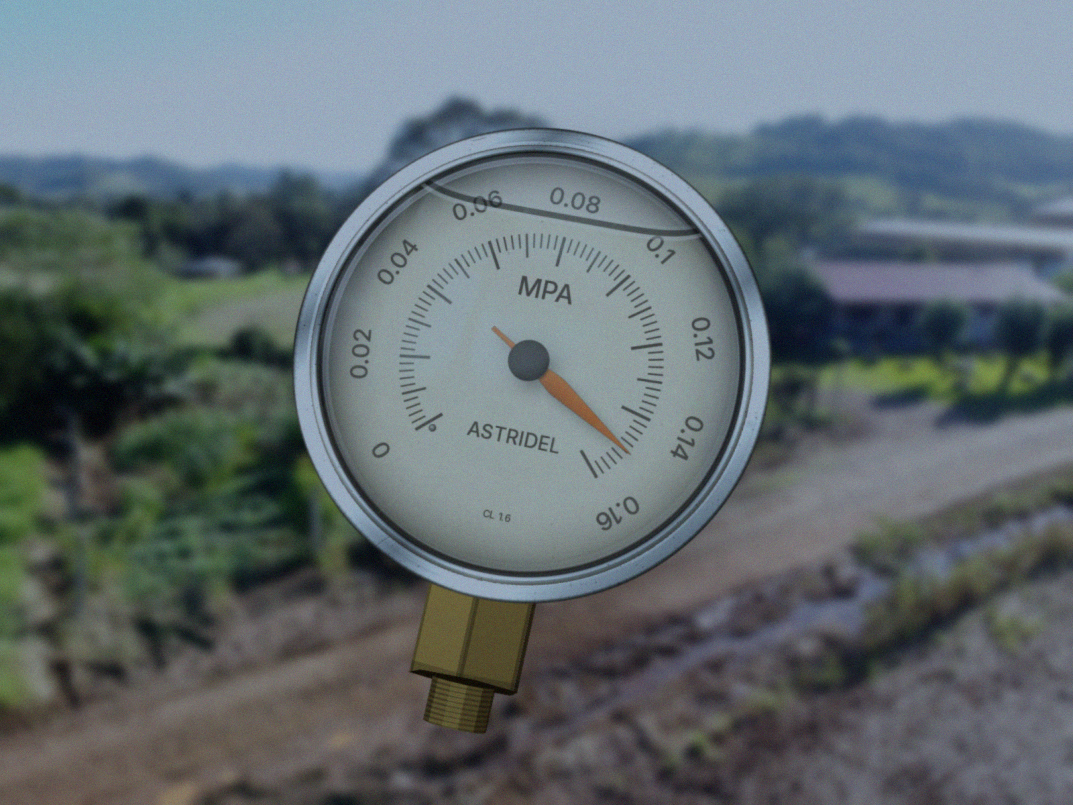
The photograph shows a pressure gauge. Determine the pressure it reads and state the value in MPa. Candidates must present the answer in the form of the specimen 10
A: 0.15
